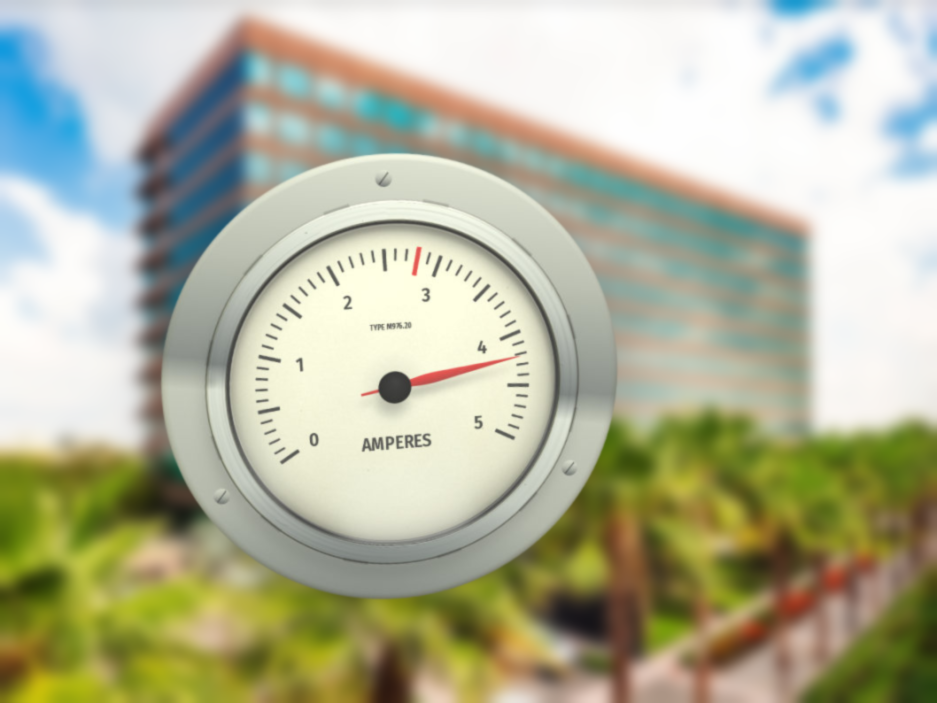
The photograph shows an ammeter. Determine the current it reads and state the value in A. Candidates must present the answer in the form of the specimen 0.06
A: 4.2
